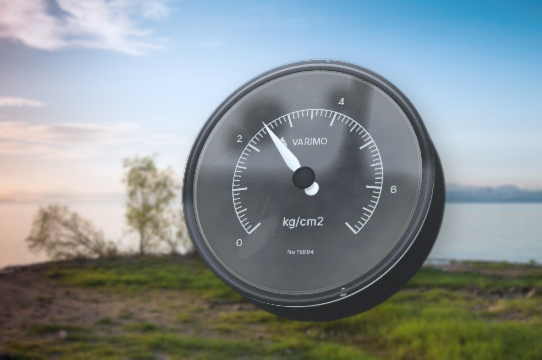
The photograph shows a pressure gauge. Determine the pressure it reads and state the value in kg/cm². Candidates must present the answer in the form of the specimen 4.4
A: 2.5
